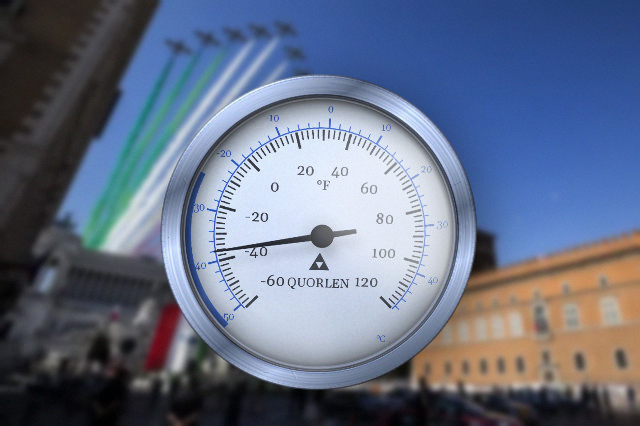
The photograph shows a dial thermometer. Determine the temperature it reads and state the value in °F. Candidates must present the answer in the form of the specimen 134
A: -36
